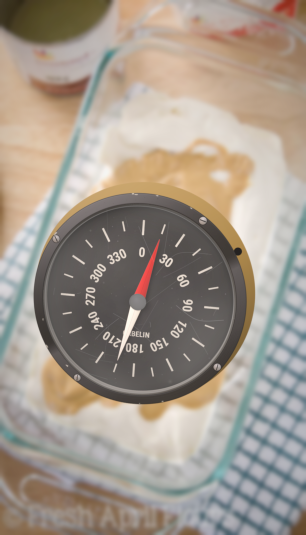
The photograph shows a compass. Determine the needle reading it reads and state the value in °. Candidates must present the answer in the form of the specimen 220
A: 15
